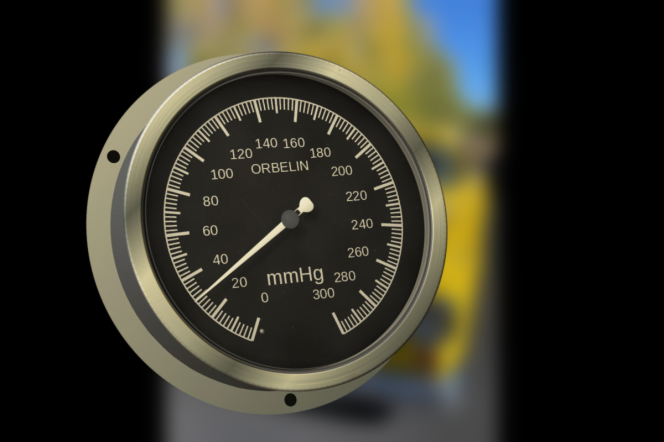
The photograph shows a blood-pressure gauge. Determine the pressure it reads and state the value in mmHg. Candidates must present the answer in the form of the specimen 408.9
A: 30
